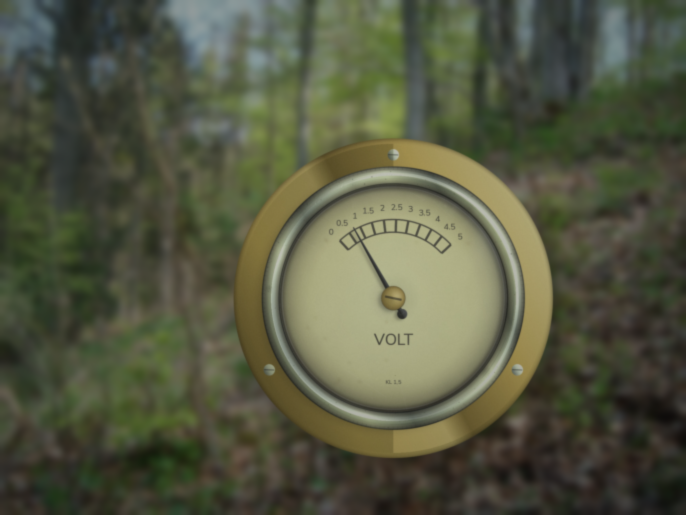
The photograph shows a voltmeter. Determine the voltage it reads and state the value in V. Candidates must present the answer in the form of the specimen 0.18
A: 0.75
